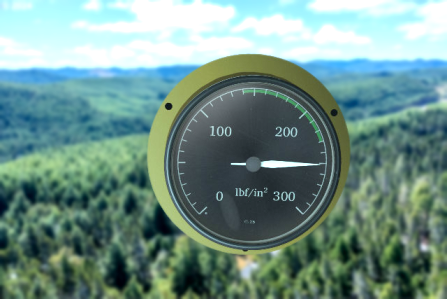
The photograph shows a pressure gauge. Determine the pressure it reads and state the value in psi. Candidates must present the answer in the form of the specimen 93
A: 250
